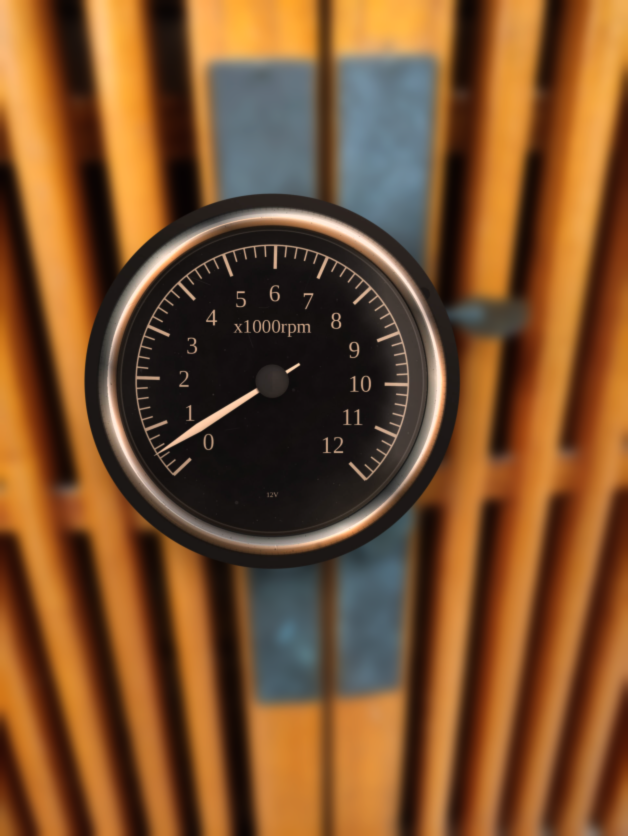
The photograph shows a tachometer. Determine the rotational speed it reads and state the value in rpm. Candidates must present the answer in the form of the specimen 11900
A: 500
